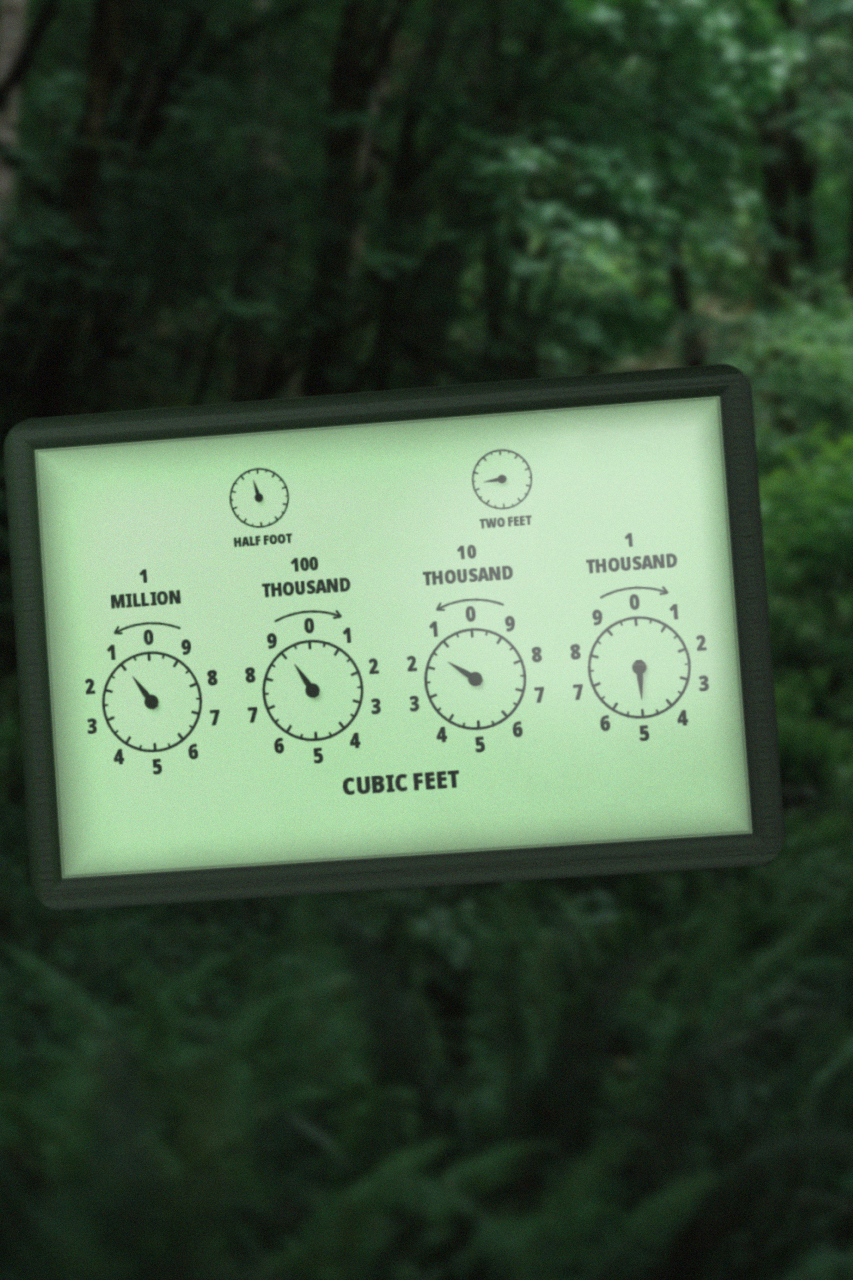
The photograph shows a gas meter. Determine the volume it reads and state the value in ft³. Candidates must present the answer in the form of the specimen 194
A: 91500
